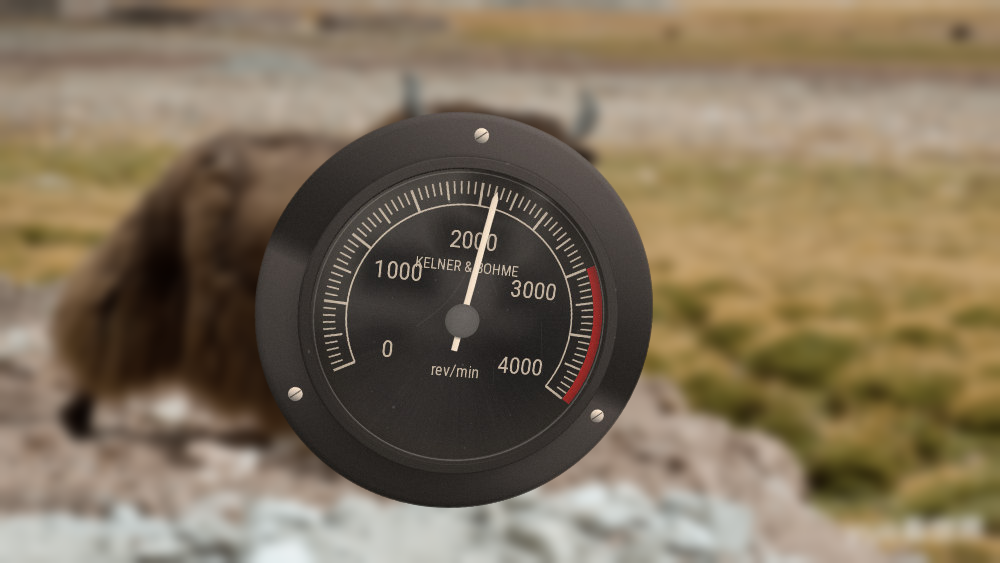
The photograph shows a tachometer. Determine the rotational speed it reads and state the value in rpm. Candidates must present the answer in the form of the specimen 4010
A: 2100
